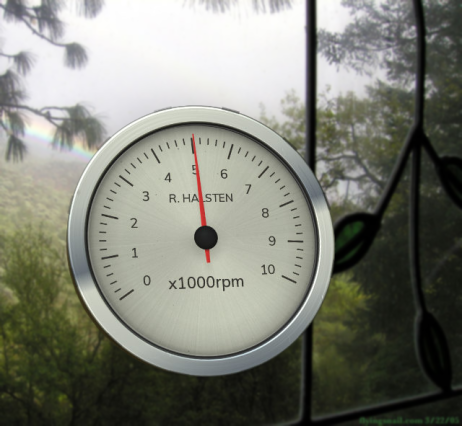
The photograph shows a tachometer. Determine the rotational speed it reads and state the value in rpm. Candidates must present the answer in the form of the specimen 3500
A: 5000
